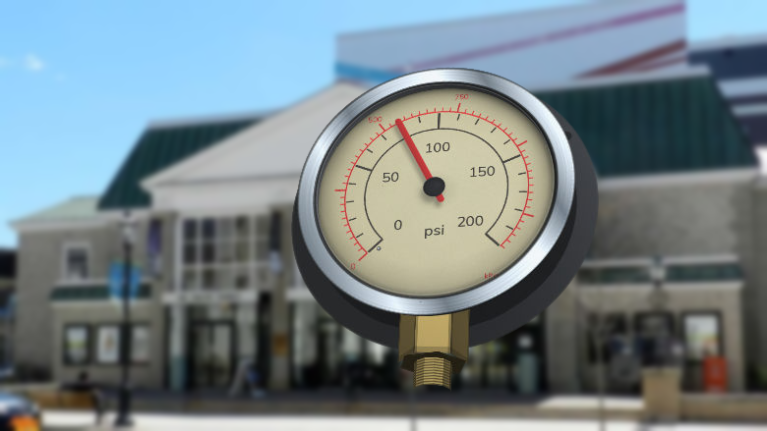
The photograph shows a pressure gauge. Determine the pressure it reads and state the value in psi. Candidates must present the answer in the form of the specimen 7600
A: 80
